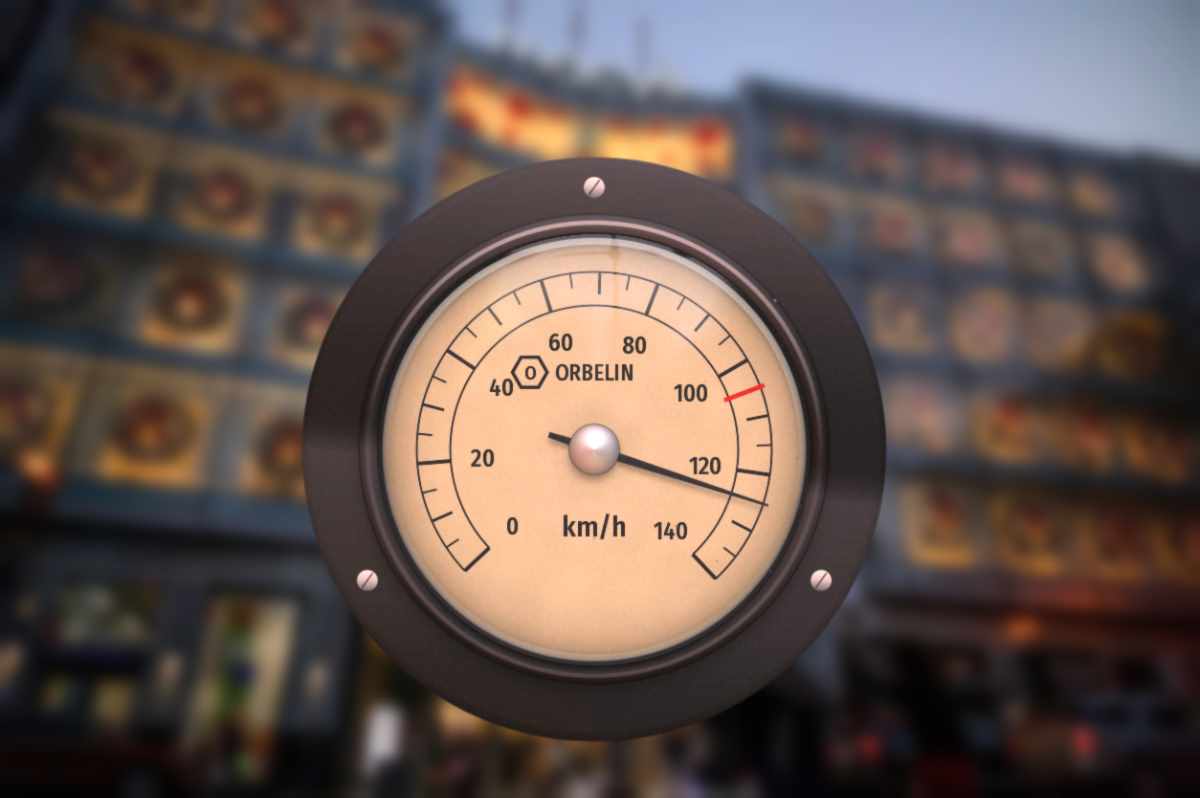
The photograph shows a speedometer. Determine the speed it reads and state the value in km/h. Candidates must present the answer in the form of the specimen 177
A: 125
